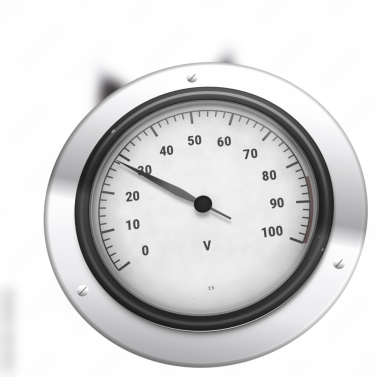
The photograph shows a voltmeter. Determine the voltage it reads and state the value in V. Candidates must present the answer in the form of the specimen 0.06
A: 28
